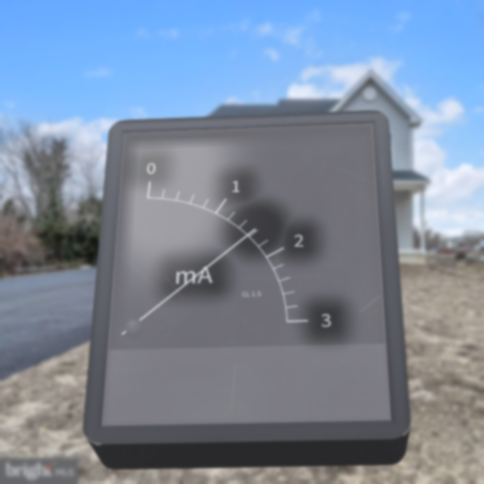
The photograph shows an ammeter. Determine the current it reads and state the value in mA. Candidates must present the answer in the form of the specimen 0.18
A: 1.6
